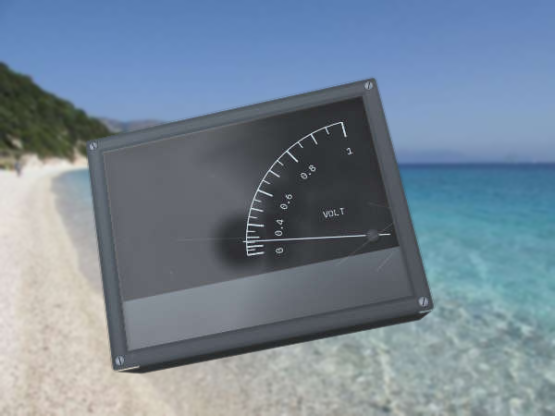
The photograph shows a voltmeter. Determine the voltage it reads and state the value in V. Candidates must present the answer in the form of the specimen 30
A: 0.25
